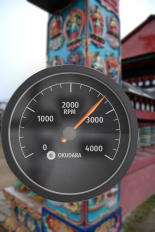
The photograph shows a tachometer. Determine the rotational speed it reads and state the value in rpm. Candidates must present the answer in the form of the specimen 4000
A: 2700
